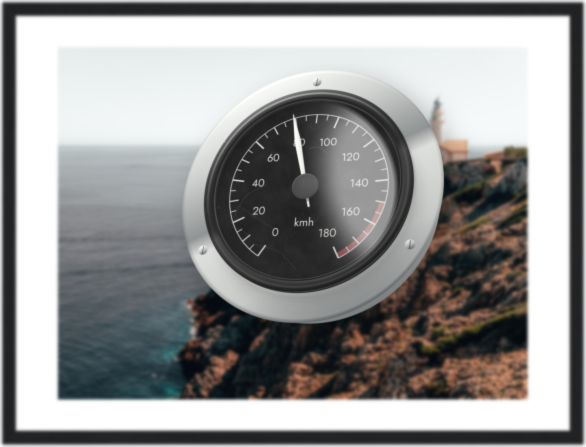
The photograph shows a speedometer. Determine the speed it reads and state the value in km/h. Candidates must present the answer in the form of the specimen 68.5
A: 80
